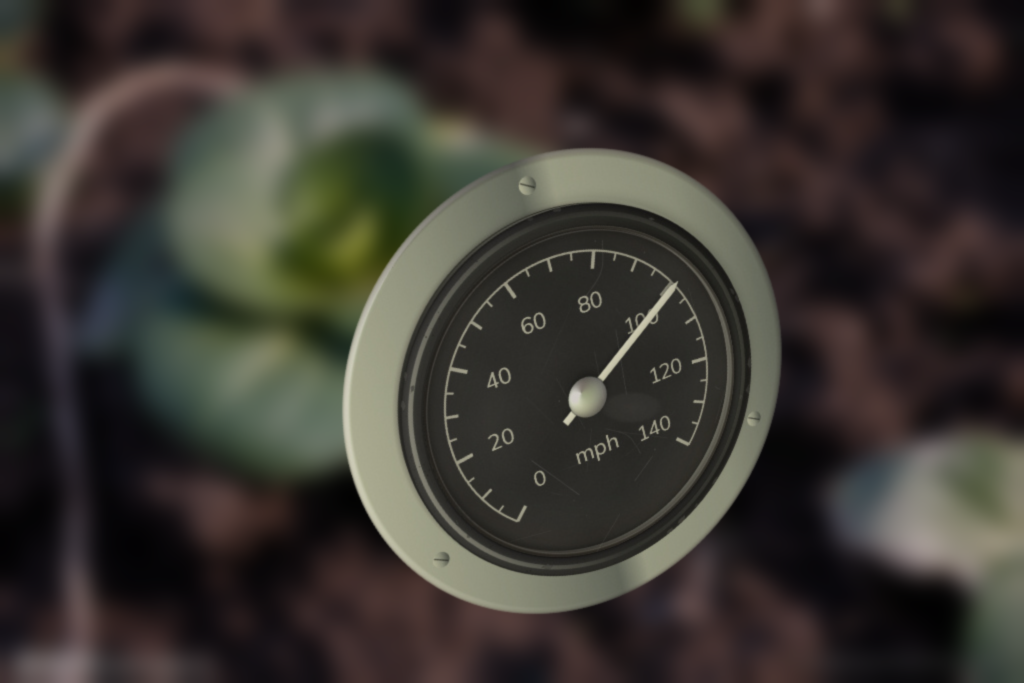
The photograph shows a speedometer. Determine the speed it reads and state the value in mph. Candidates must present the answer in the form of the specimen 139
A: 100
